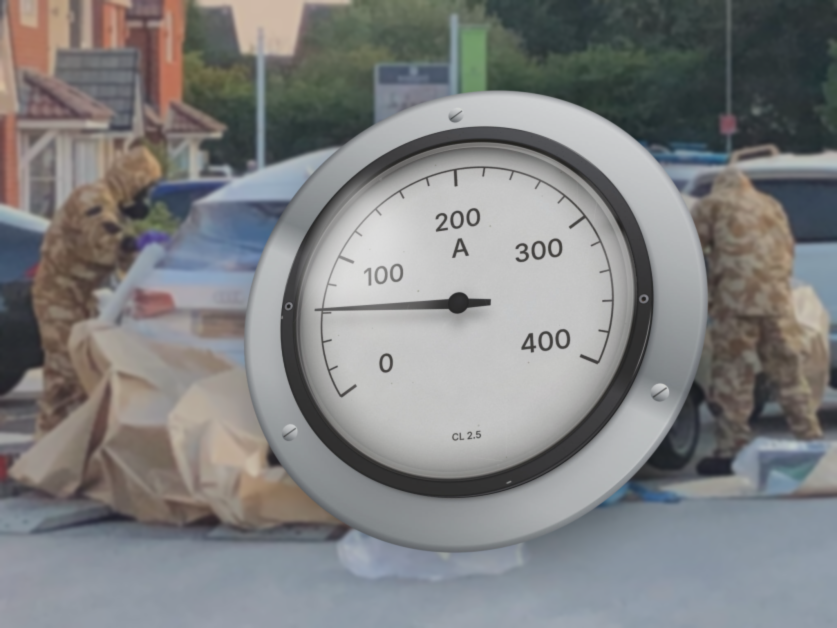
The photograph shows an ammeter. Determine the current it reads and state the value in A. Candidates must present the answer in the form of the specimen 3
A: 60
